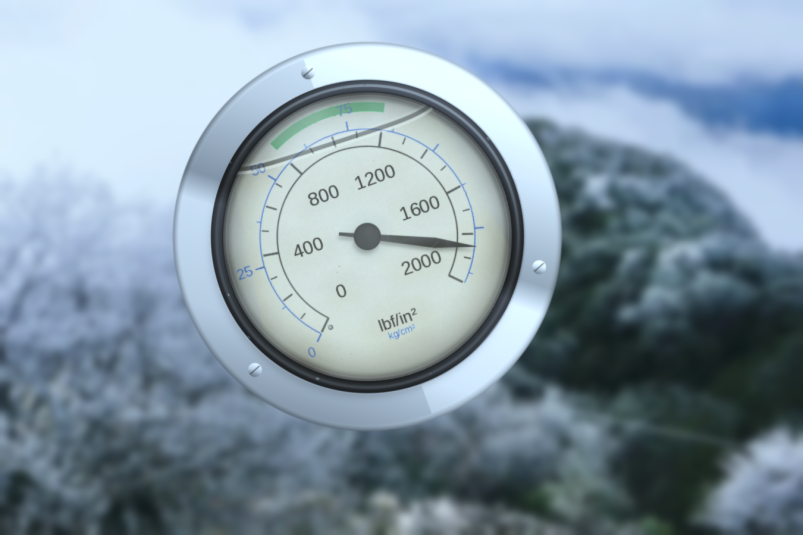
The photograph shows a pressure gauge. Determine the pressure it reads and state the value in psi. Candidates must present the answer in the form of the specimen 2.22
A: 1850
